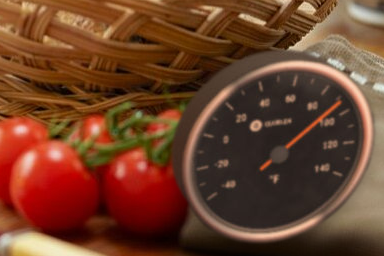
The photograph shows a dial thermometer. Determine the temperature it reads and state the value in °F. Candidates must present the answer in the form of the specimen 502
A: 90
